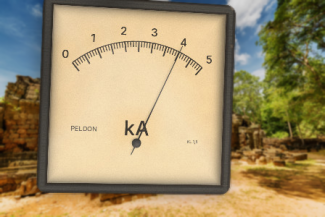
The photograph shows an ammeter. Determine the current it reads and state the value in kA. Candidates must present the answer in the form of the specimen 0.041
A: 4
